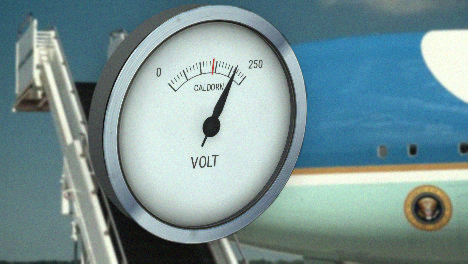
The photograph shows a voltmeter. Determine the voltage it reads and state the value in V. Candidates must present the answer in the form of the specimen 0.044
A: 200
